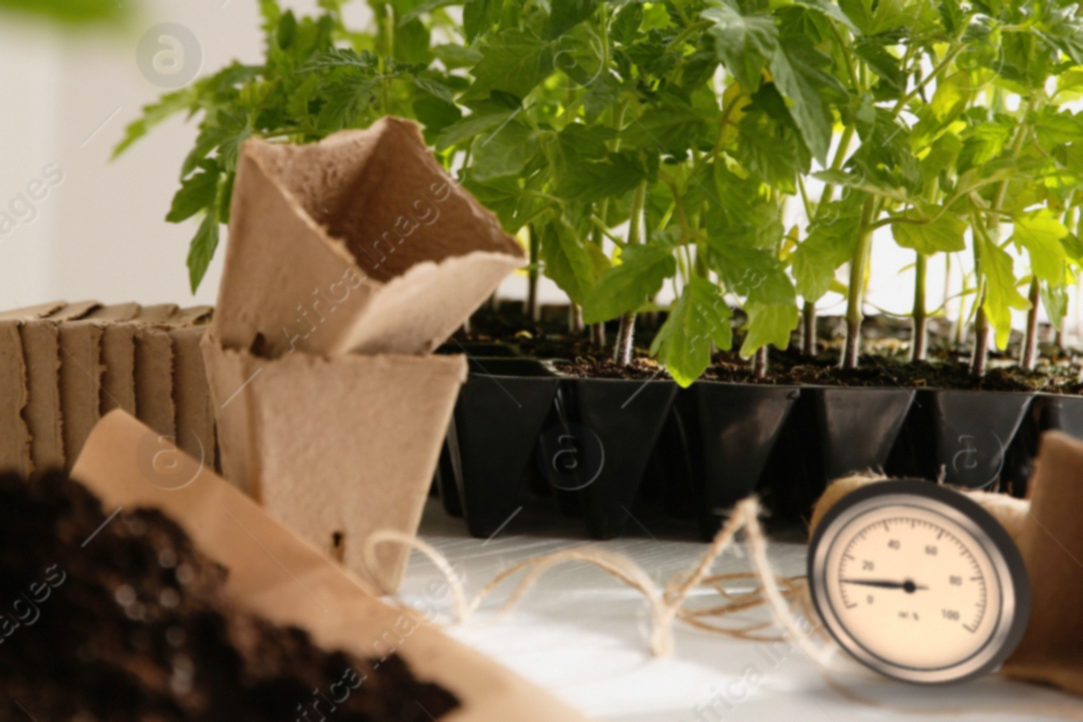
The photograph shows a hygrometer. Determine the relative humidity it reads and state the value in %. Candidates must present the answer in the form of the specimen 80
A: 10
